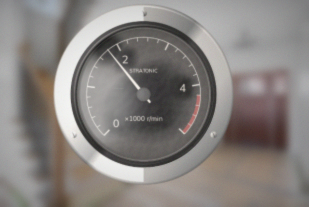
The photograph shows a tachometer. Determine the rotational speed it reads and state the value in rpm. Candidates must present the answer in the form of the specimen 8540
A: 1800
